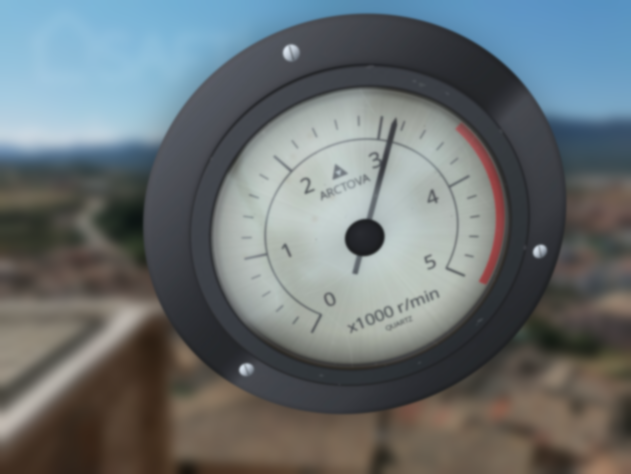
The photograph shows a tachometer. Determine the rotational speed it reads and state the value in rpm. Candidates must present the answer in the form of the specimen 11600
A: 3100
